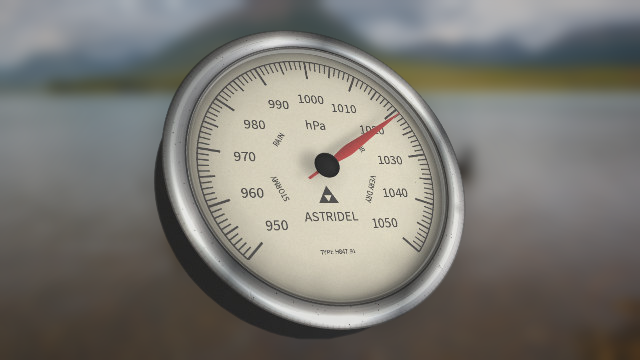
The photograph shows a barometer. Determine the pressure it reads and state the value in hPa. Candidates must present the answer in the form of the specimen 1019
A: 1021
